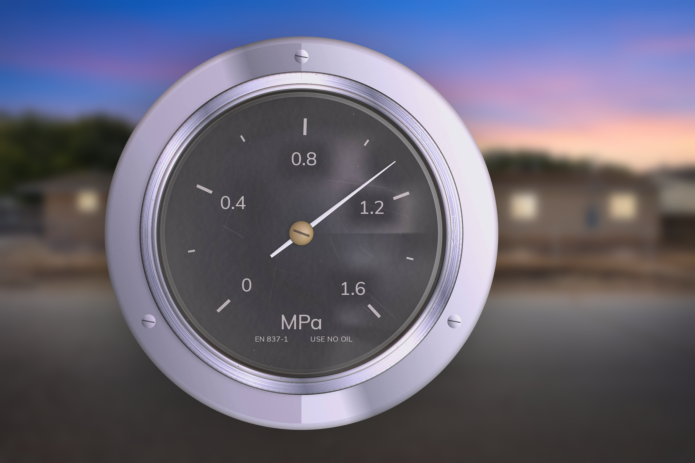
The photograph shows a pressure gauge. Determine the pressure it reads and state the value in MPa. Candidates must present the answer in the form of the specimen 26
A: 1.1
